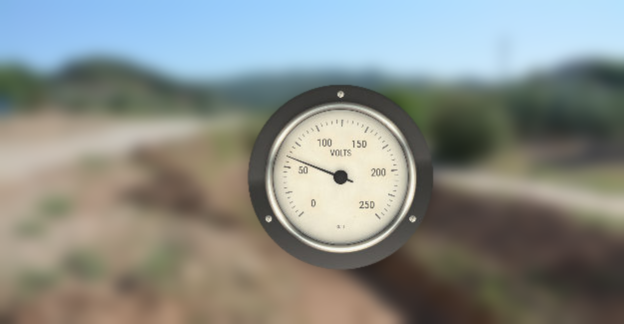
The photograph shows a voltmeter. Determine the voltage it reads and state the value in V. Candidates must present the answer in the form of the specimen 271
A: 60
